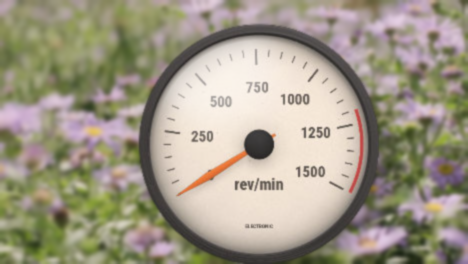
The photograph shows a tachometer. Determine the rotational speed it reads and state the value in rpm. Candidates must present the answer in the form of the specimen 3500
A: 0
